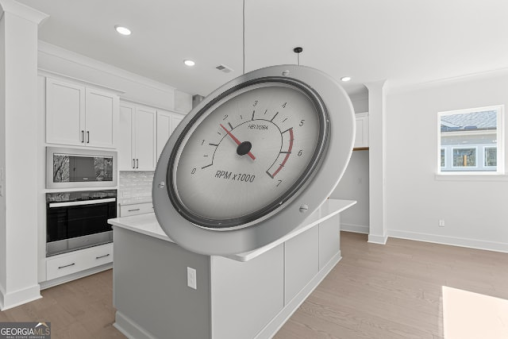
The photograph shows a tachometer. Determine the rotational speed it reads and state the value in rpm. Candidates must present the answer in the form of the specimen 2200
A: 1750
